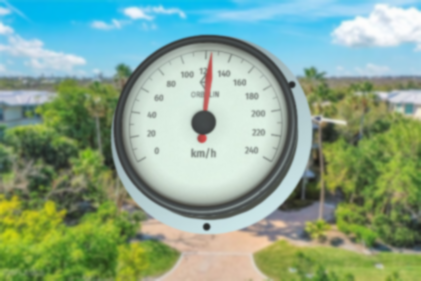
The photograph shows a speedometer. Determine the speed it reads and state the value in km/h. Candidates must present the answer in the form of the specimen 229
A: 125
